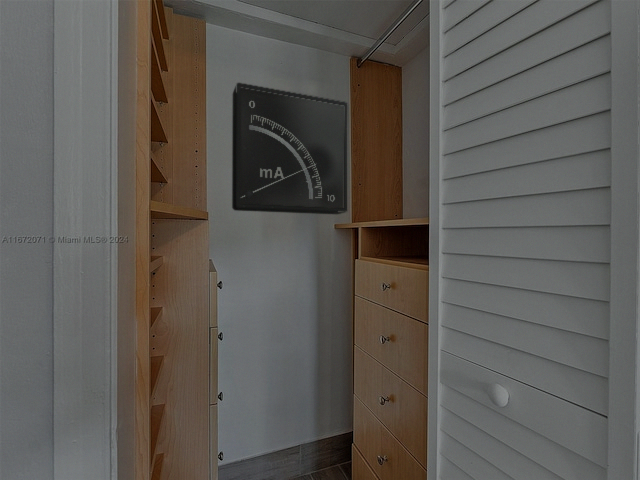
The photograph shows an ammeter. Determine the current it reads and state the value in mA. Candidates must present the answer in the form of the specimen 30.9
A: 7
